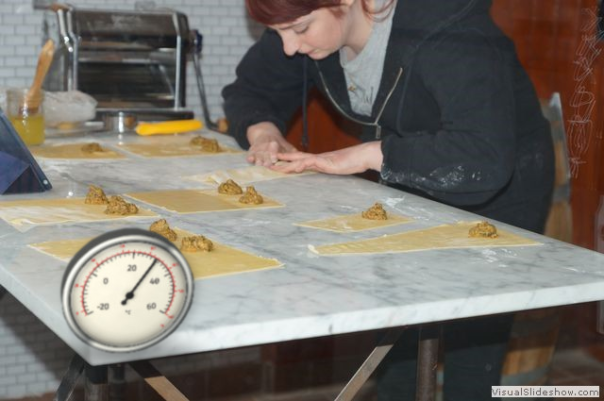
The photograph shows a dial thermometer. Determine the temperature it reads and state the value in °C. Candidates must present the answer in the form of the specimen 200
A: 30
